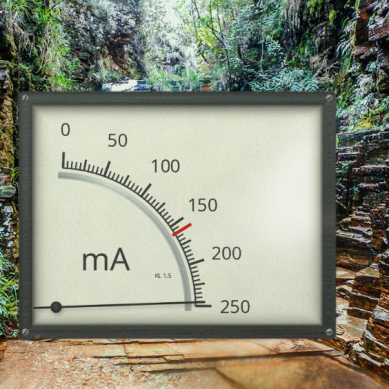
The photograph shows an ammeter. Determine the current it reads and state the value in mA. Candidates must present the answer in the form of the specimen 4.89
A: 245
